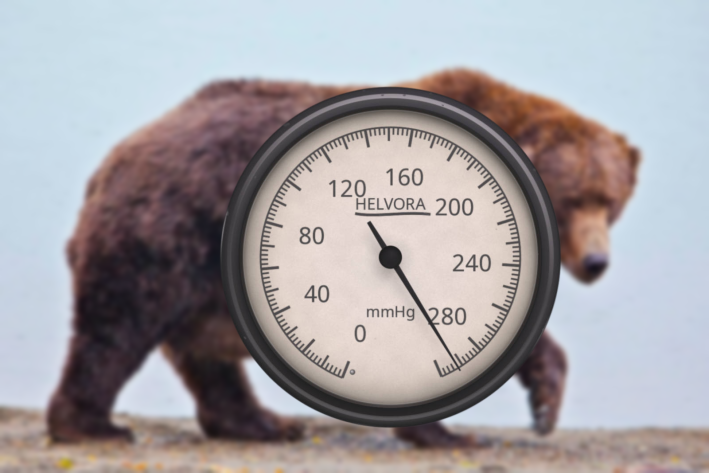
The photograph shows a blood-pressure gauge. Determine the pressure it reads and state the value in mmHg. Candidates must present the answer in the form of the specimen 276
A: 292
